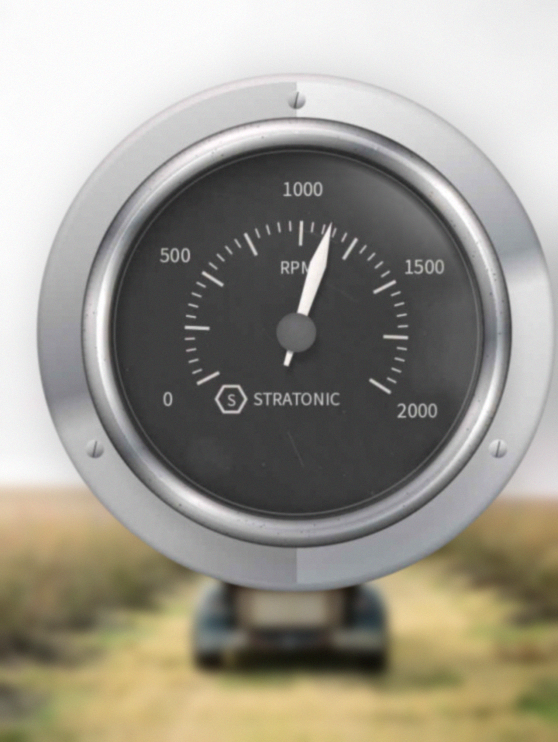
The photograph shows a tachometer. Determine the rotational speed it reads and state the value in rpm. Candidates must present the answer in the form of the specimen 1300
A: 1125
